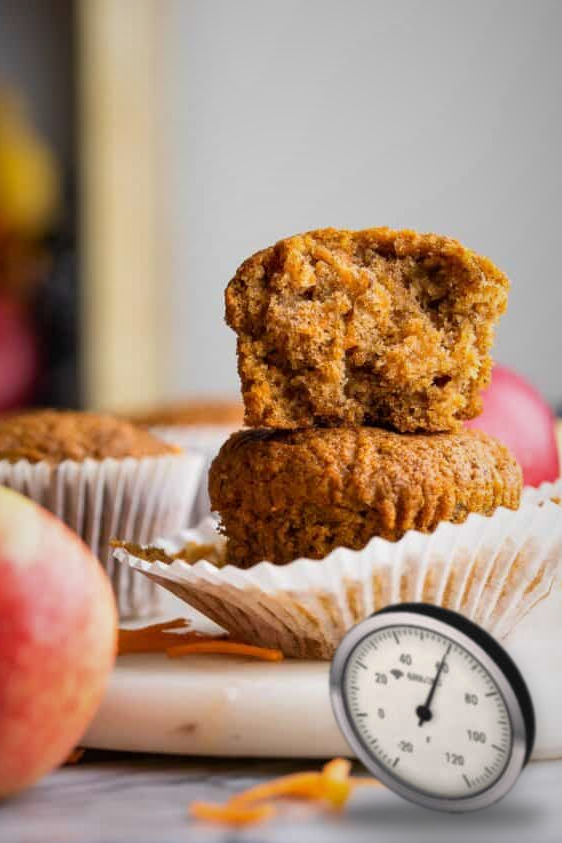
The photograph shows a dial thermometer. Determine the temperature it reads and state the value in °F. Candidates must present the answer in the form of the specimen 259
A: 60
